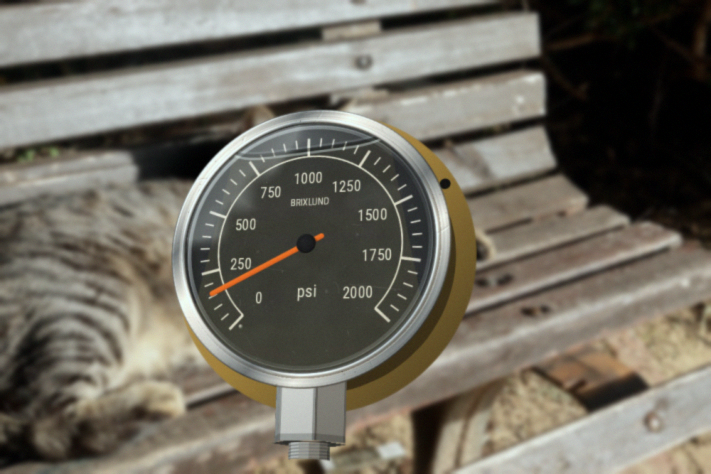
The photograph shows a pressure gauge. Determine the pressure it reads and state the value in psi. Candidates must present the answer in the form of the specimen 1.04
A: 150
